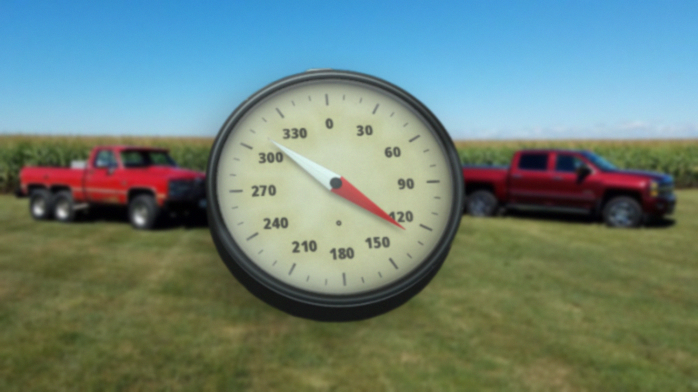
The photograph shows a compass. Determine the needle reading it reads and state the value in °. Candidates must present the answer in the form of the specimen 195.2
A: 130
